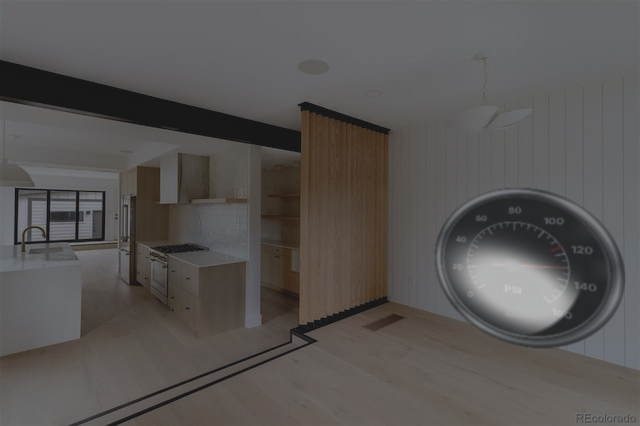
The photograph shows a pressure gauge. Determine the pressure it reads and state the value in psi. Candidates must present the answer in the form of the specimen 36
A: 130
